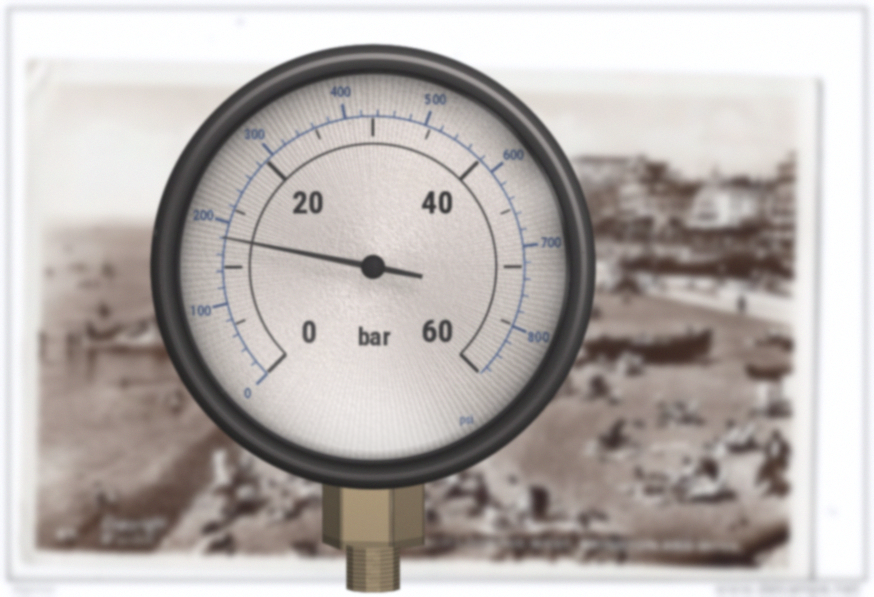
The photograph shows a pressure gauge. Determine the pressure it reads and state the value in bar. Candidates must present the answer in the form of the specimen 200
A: 12.5
